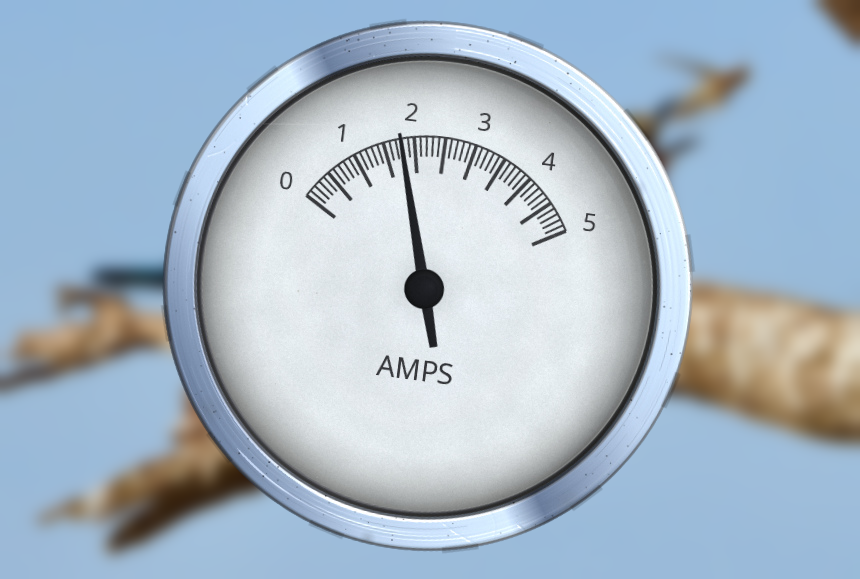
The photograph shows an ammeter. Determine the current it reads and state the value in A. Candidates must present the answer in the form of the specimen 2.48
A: 1.8
